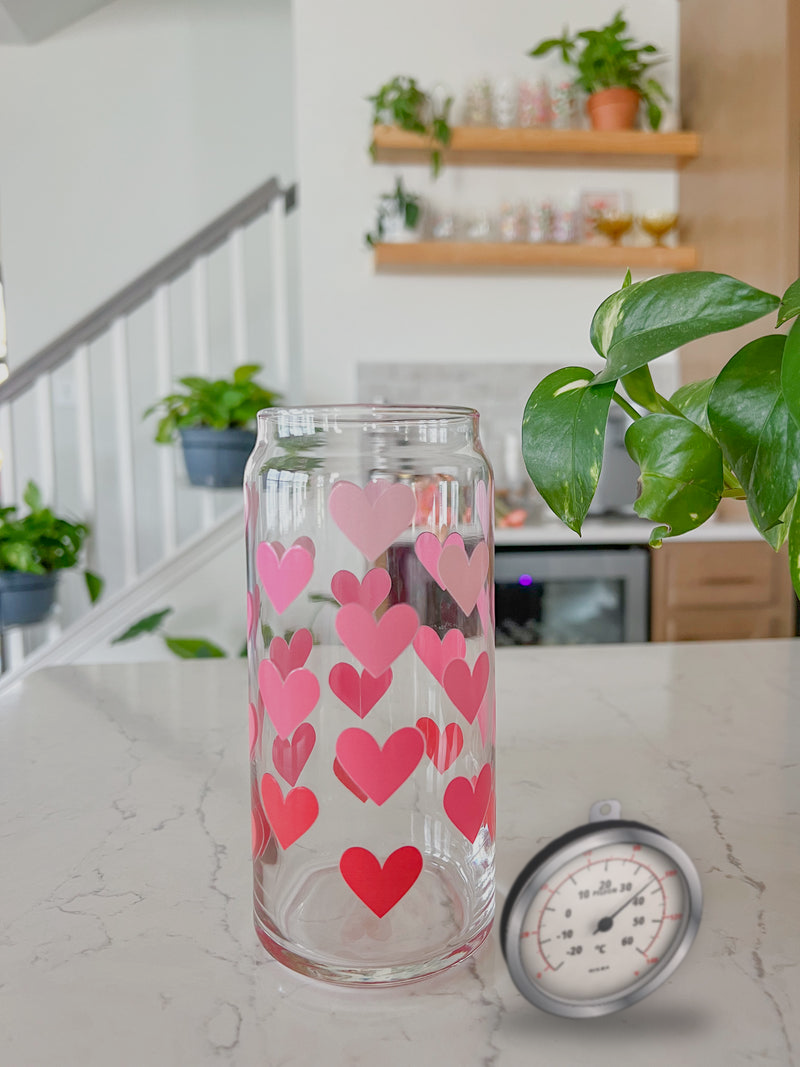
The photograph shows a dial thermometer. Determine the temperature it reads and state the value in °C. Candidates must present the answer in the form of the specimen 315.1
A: 35
